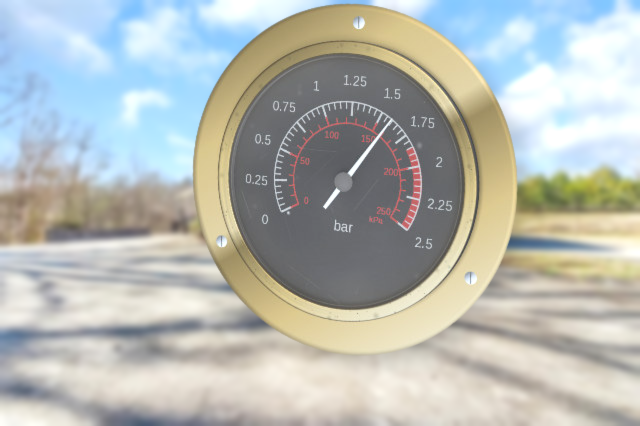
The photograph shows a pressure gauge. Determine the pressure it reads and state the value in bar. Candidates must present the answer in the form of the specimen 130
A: 1.6
